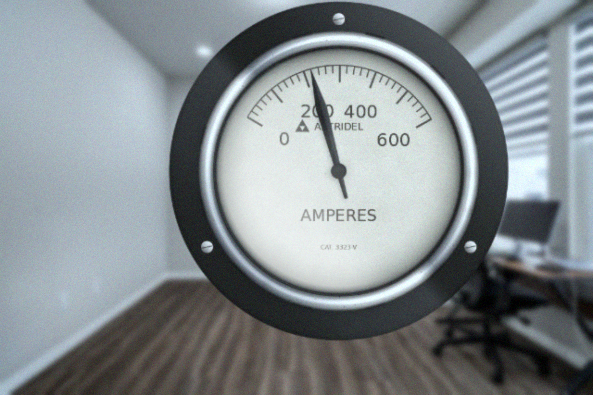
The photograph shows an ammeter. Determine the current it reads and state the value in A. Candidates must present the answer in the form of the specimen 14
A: 220
